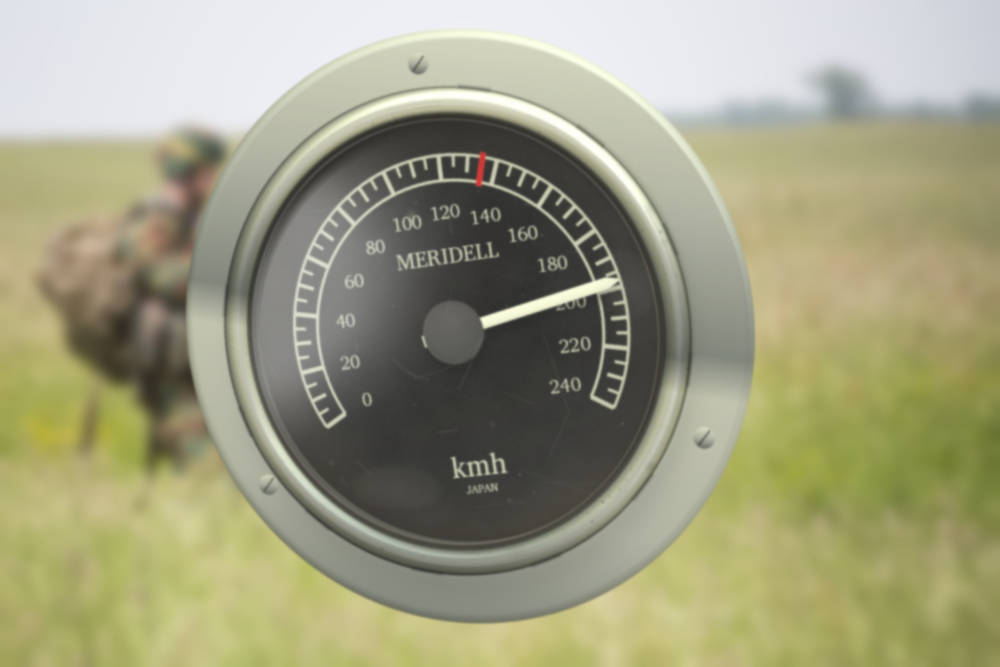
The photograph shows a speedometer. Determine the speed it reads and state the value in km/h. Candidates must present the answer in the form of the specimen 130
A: 197.5
